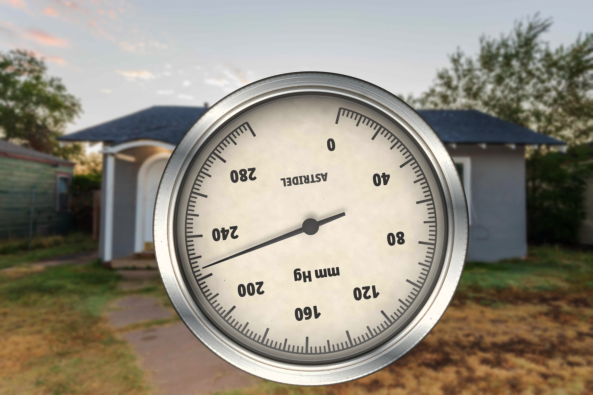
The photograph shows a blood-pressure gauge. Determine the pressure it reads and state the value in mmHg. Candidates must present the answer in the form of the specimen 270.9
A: 224
